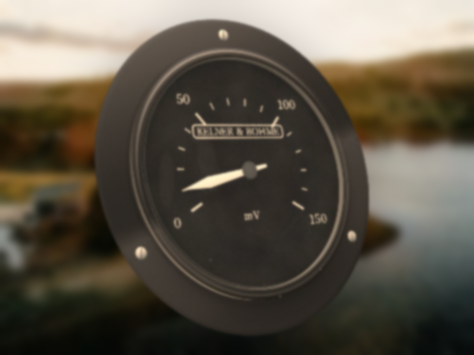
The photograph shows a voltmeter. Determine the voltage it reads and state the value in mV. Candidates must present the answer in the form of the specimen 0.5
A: 10
